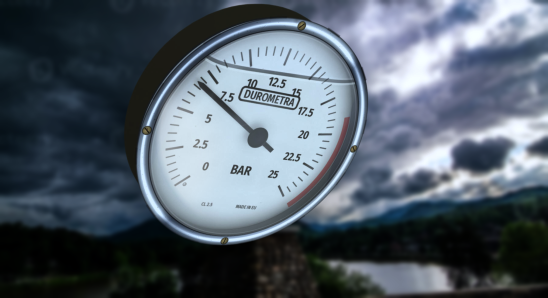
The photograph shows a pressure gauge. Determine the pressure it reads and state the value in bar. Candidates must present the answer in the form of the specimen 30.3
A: 6.75
